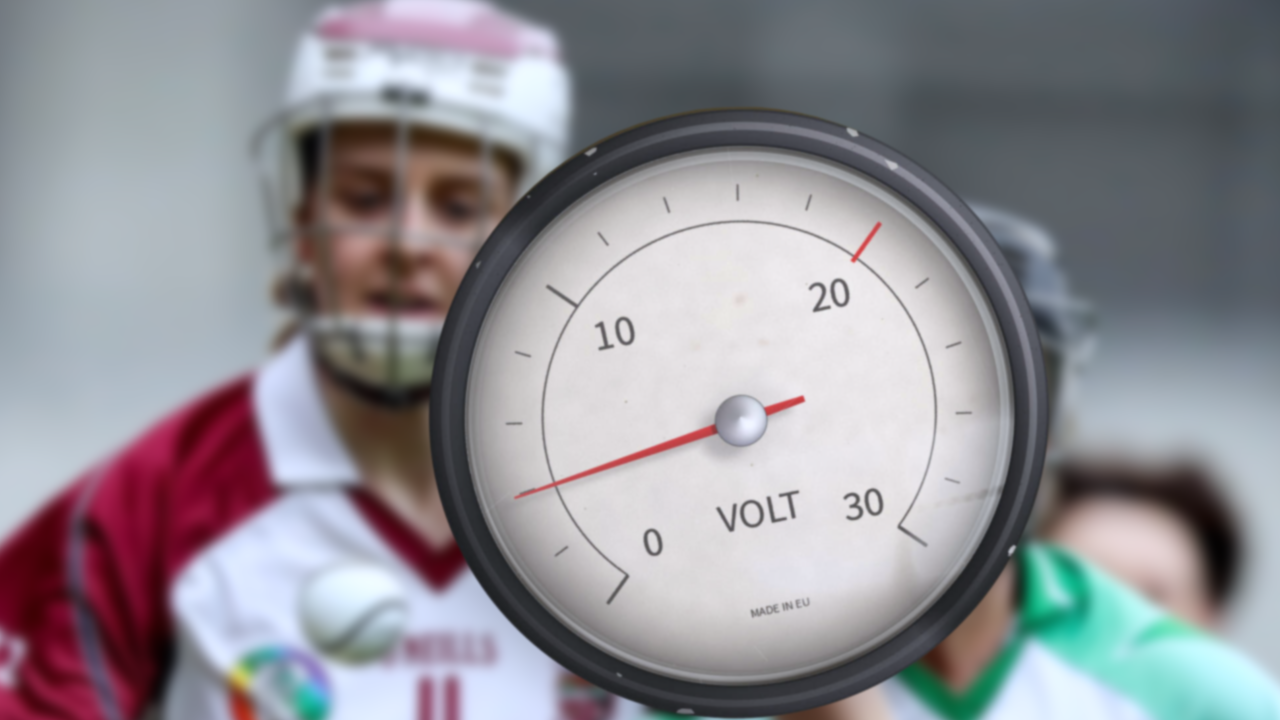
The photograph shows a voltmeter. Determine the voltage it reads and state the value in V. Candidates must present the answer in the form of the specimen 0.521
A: 4
